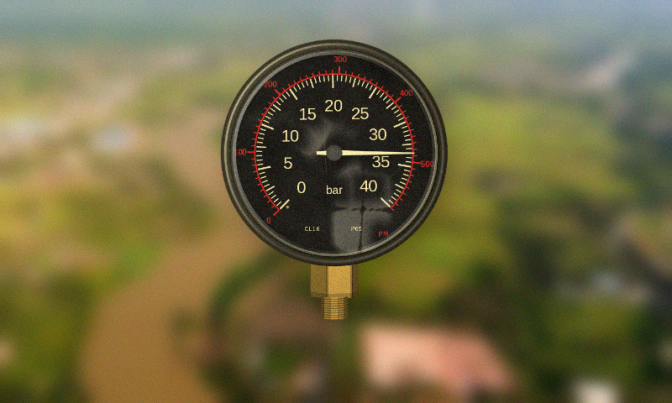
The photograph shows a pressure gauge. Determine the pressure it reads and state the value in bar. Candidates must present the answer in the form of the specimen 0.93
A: 33.5
